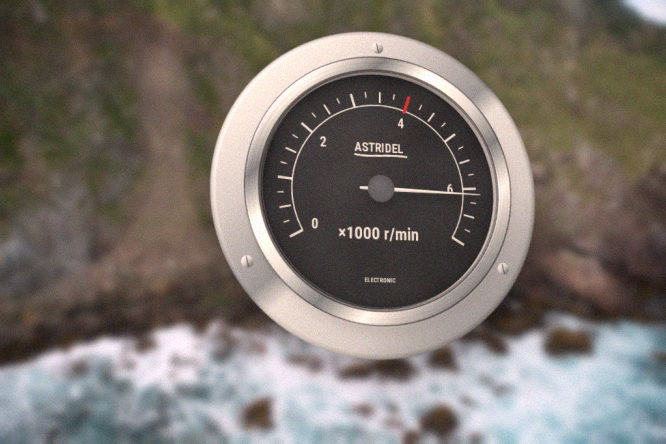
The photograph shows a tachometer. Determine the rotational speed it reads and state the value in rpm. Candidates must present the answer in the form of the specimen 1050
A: 6125
